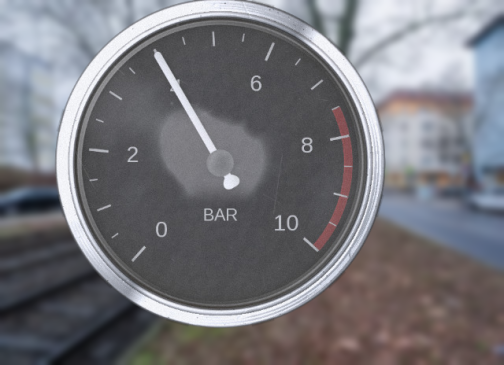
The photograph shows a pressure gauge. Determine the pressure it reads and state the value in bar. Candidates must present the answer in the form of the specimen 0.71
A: 4
